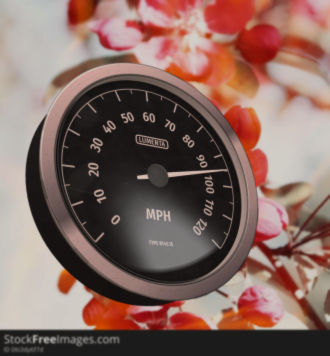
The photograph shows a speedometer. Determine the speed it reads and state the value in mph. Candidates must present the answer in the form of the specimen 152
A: 95
